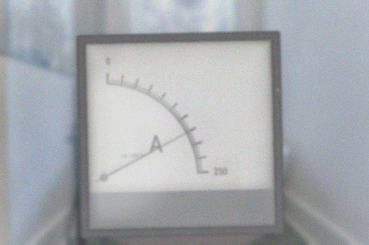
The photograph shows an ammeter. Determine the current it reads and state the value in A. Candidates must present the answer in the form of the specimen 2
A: 175
